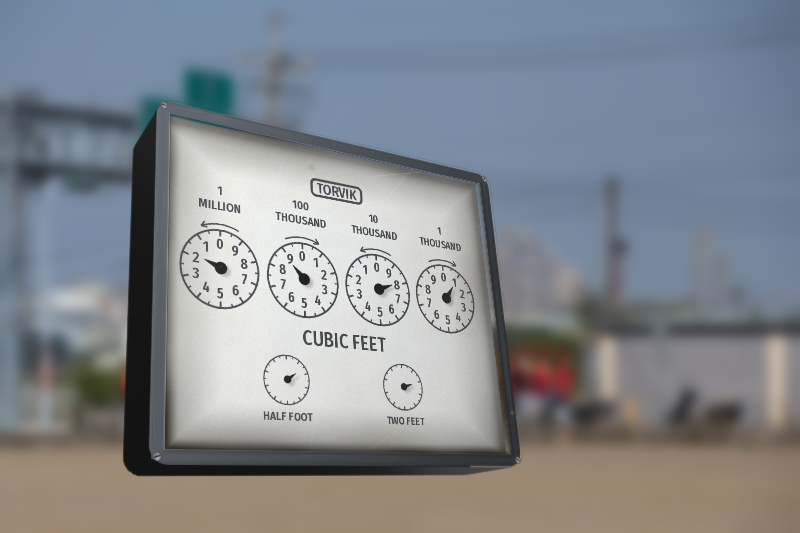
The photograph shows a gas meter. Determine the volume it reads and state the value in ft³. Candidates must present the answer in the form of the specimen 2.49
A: 188100
